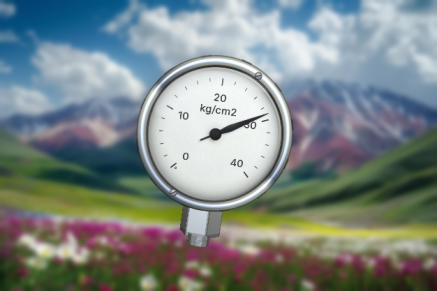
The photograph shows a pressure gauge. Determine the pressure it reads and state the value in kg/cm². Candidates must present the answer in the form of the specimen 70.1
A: 29
